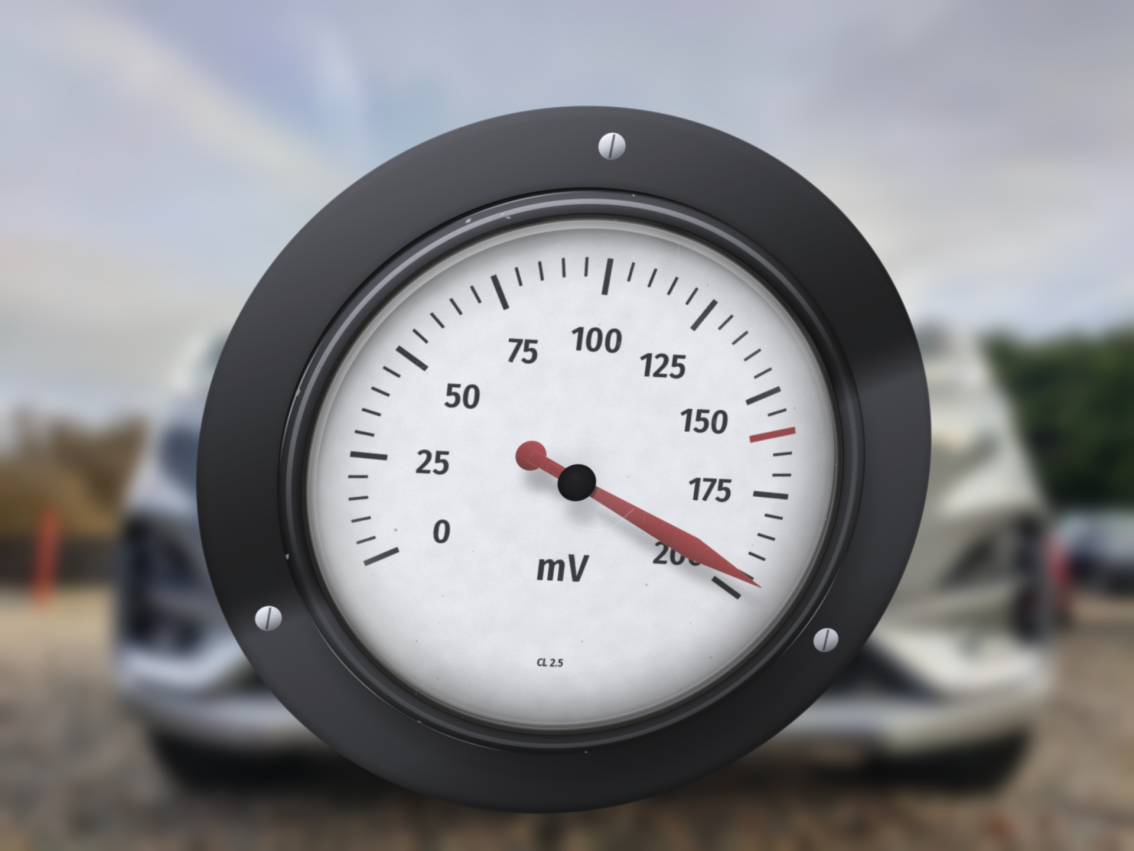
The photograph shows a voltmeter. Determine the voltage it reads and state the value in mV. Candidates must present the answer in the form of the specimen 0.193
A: 195
